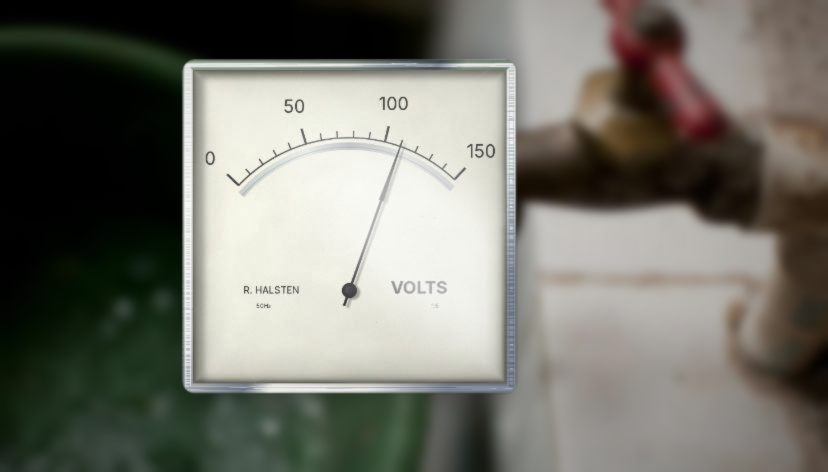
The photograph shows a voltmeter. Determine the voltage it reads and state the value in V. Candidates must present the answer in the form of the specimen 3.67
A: 110
